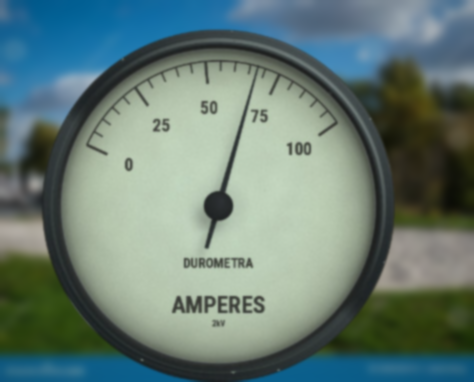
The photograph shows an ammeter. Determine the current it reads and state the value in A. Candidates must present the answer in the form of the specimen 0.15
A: 67.5
